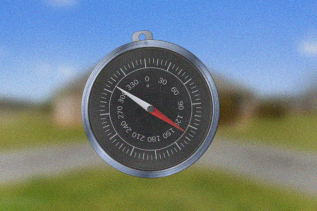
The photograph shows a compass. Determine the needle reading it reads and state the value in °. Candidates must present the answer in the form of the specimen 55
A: 130
